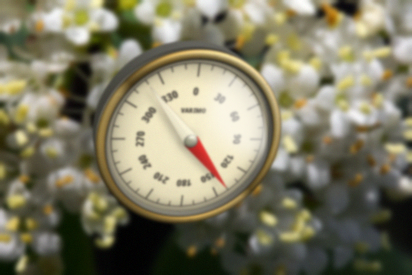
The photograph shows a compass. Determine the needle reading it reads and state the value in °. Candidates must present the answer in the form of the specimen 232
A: 140
